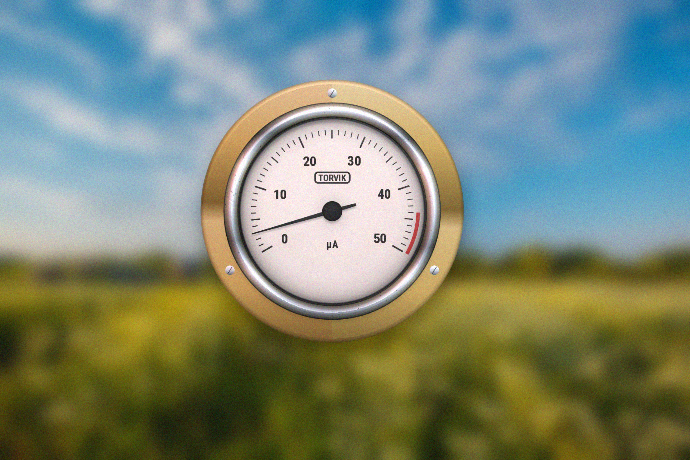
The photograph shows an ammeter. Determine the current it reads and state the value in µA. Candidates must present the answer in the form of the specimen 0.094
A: 3
